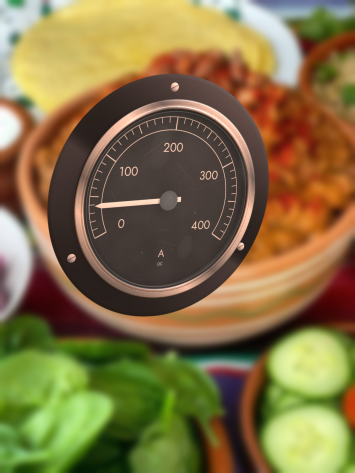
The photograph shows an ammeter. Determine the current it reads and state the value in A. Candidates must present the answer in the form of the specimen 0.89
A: 40
